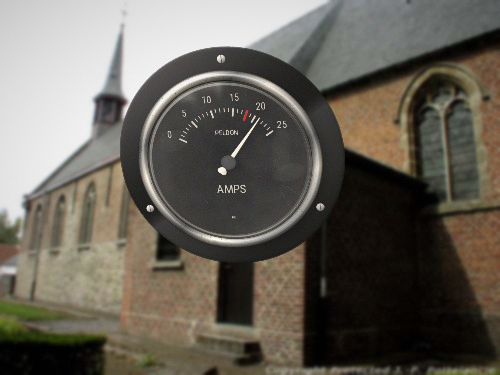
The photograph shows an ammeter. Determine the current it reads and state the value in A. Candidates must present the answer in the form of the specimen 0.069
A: 21
